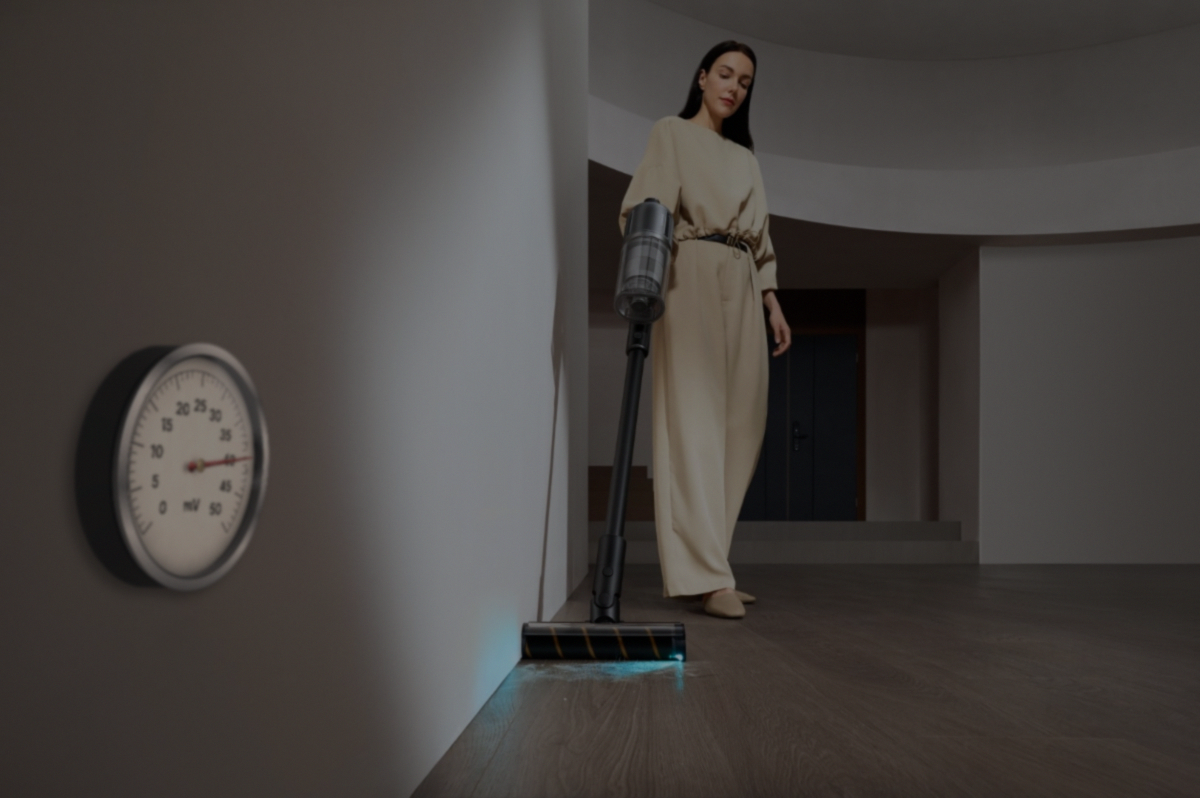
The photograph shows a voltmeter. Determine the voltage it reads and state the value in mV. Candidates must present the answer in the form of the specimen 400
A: 40
